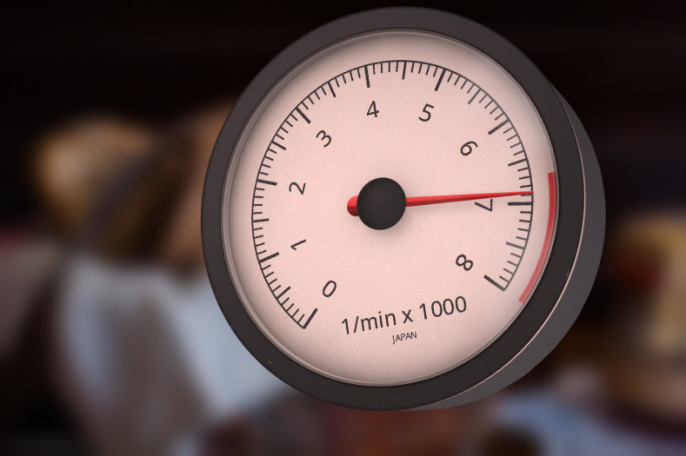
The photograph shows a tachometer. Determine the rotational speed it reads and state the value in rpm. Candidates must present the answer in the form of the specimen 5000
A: 6900
